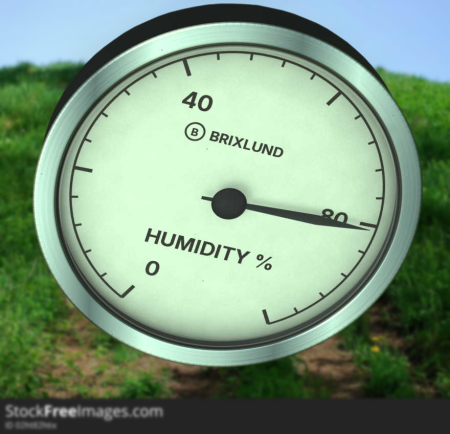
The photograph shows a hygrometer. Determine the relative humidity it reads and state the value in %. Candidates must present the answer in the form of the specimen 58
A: 80
